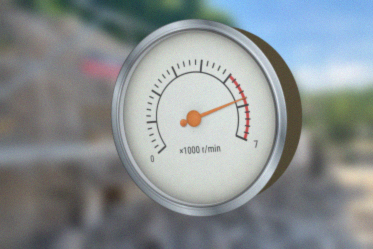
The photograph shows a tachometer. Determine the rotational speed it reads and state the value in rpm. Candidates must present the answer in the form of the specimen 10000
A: 5800
